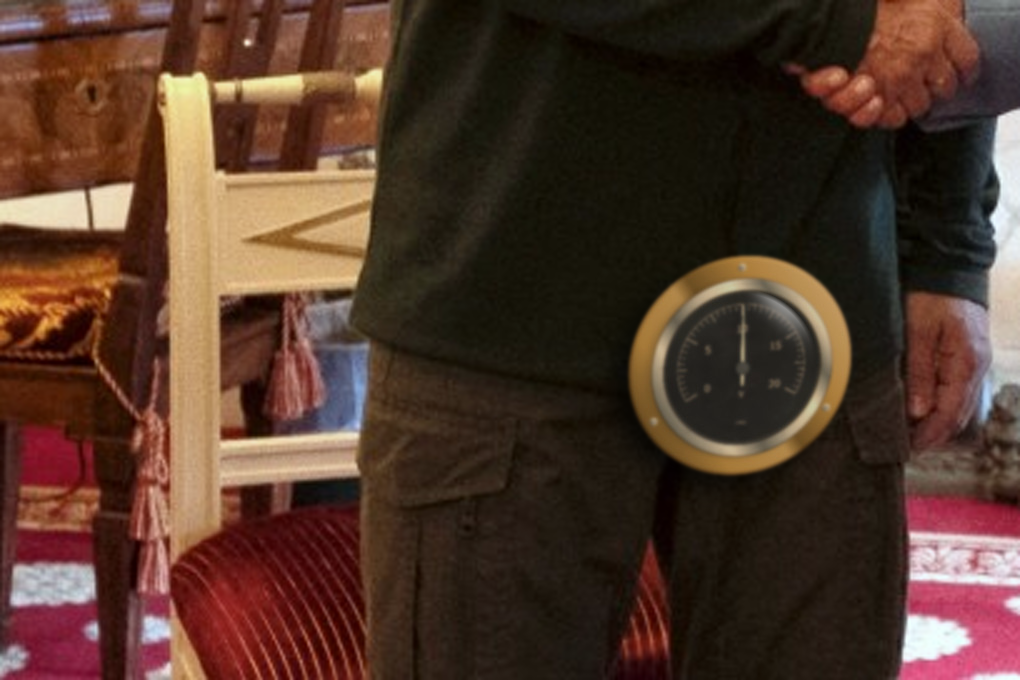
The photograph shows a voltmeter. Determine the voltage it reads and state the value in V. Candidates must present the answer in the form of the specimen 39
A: 10
